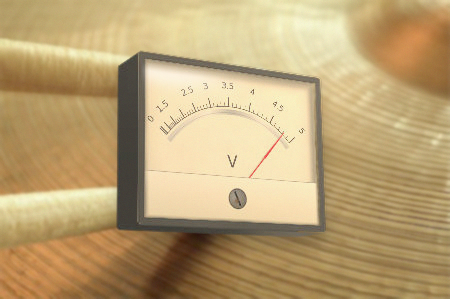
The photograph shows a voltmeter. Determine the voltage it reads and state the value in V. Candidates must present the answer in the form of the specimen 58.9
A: 4.8
